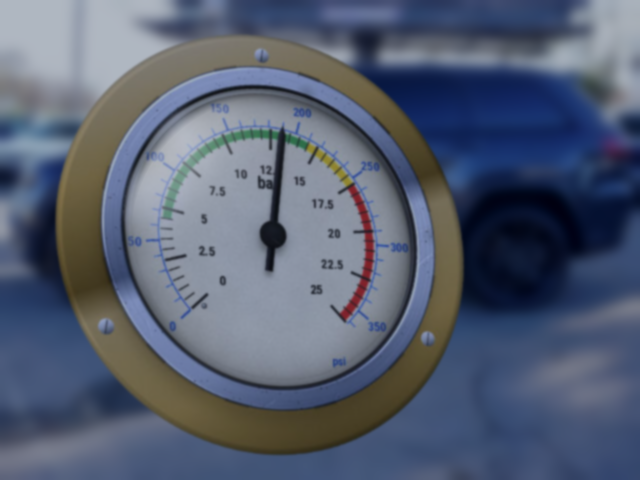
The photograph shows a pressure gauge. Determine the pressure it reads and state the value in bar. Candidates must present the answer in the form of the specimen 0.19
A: 13
